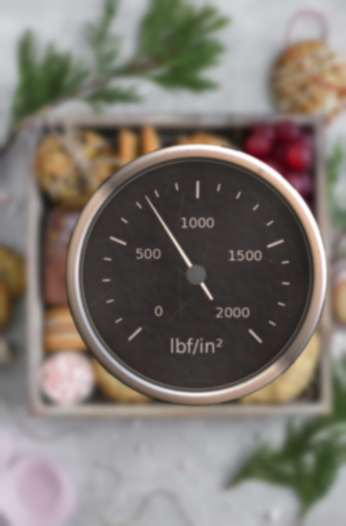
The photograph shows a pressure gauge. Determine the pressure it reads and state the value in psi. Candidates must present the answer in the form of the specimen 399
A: 750
